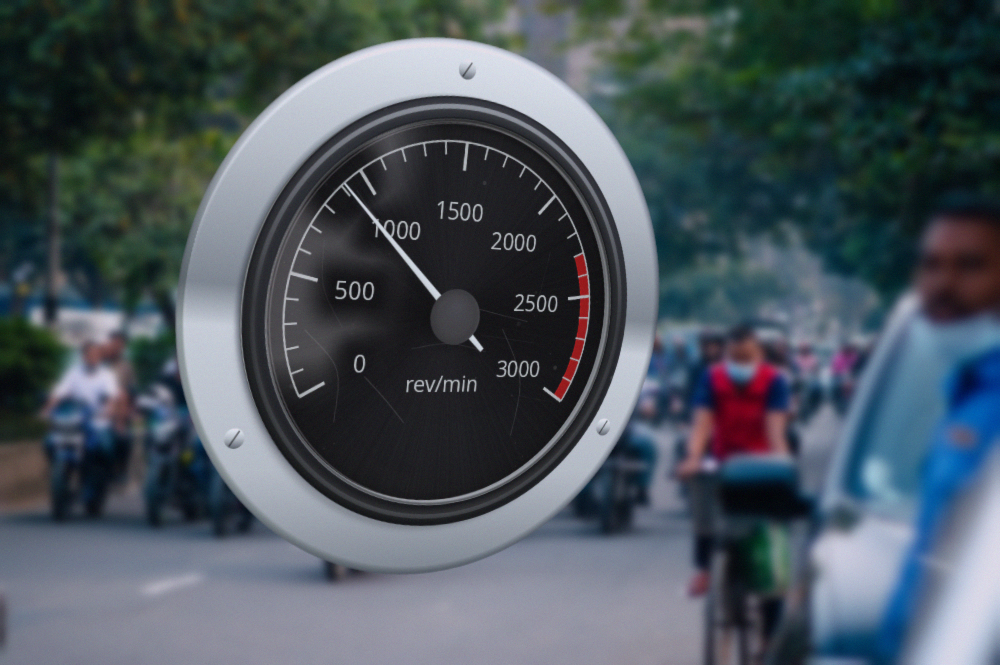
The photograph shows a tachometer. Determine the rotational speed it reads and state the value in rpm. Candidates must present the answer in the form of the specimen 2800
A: 900
